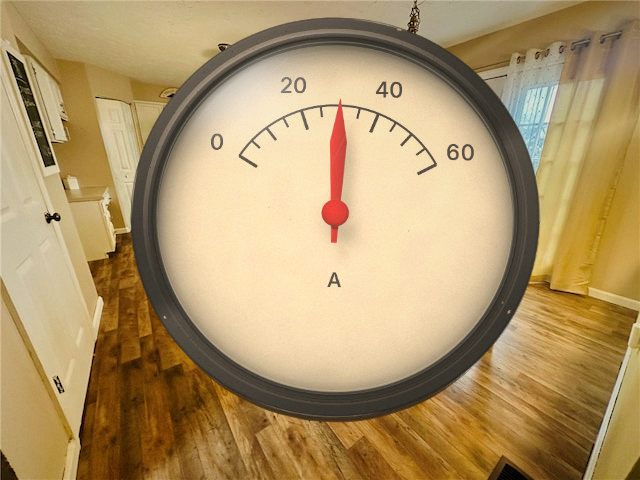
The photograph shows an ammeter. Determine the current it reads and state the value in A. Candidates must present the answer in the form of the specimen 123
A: 30
